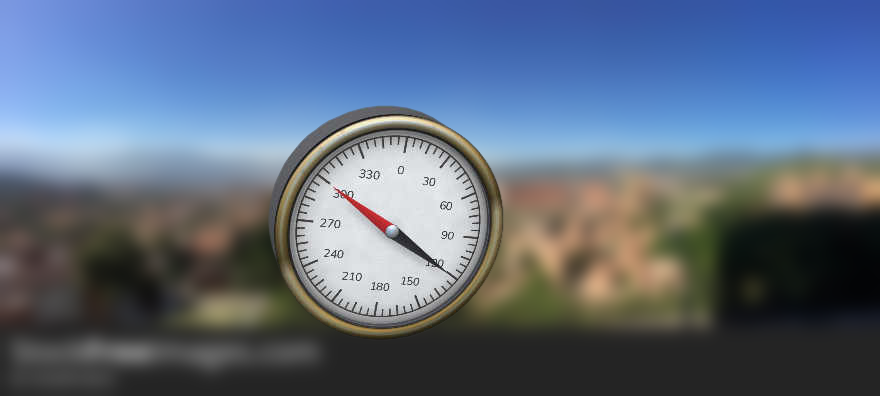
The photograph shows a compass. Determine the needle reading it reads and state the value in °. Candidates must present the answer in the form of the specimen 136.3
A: 300
